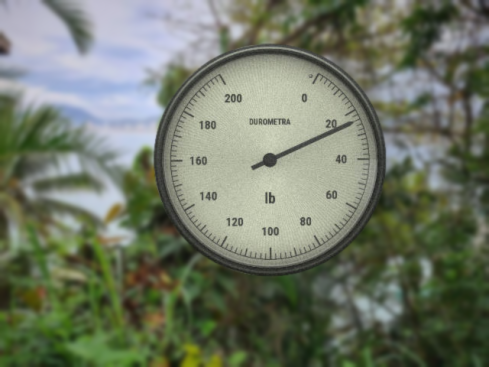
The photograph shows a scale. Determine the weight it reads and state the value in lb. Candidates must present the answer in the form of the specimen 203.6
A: 24
